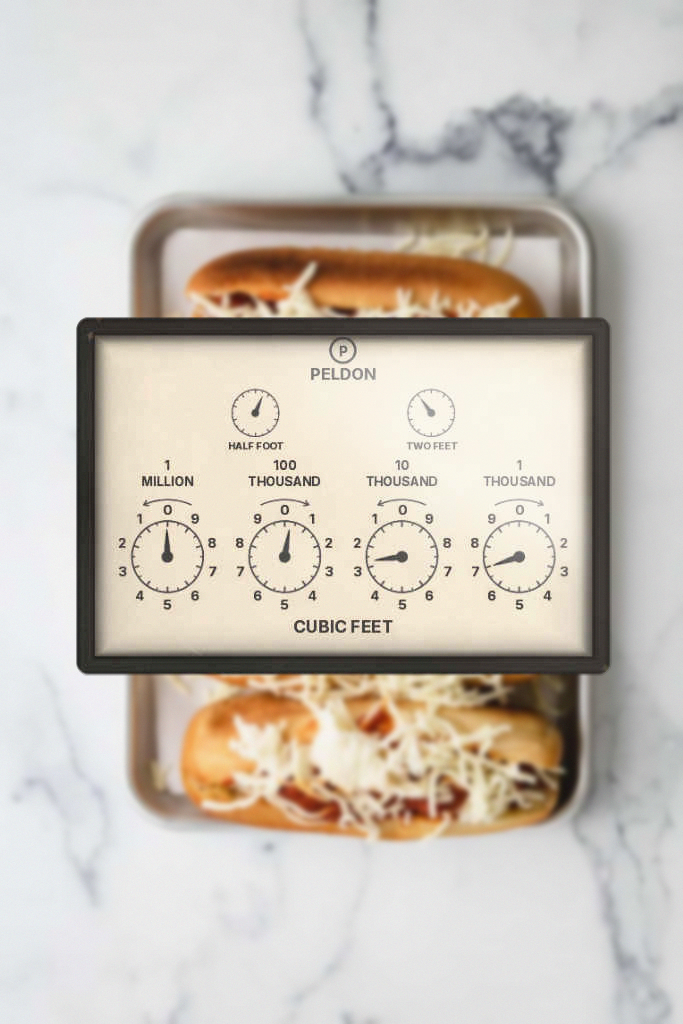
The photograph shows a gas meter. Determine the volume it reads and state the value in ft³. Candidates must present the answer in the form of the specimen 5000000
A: 2700
